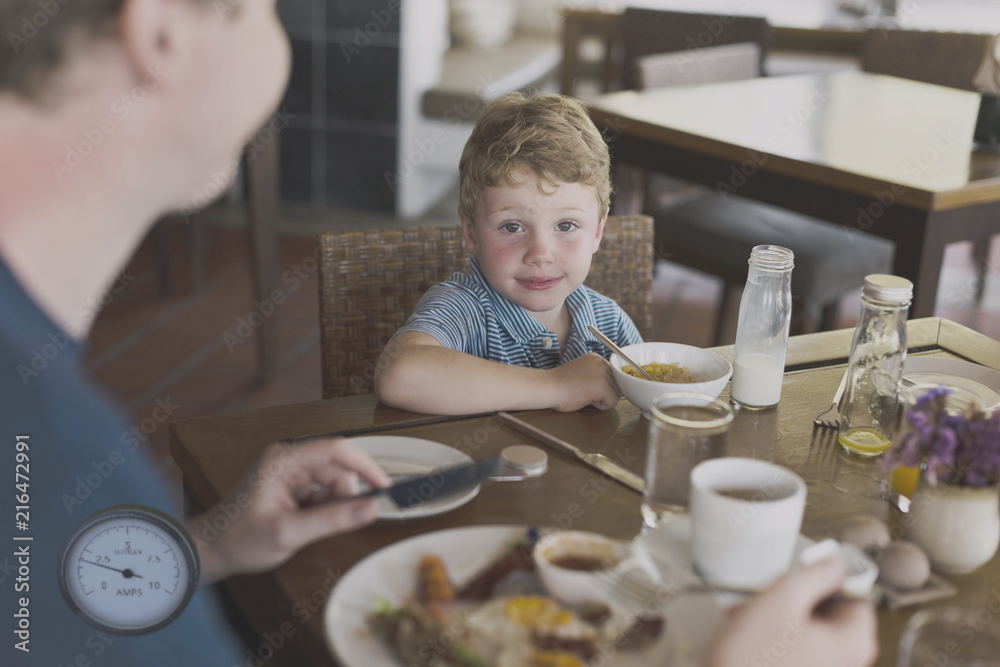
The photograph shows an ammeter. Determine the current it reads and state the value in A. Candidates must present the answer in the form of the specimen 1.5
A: 2
